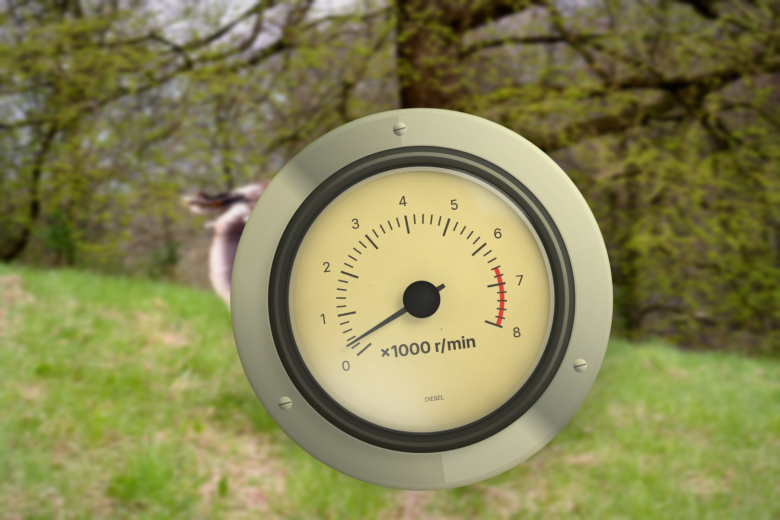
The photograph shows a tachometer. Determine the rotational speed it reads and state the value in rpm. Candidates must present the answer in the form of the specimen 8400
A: 300
